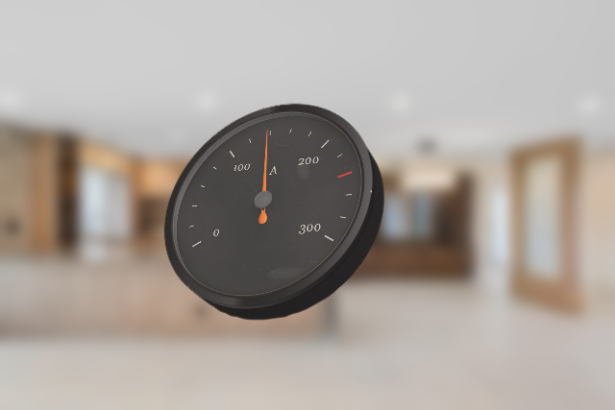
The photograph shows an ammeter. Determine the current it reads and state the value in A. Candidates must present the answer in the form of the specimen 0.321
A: 140
